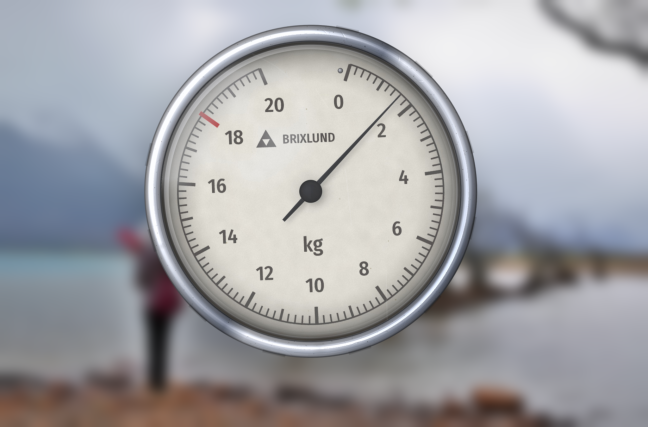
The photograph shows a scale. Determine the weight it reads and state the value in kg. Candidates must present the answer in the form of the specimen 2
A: 1.6
